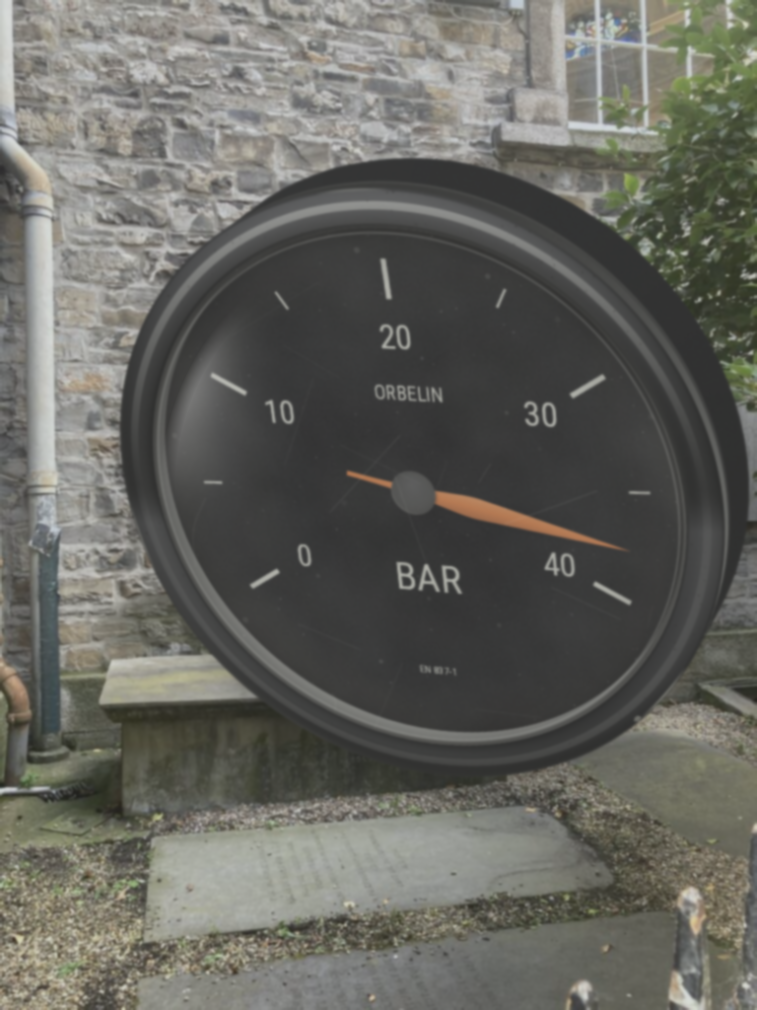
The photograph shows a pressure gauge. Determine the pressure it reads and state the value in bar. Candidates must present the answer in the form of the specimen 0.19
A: 37.5
